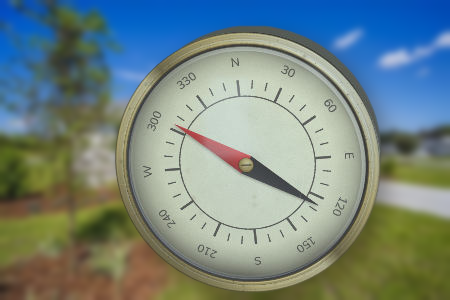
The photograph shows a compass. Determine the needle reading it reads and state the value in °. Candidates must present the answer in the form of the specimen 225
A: 305
